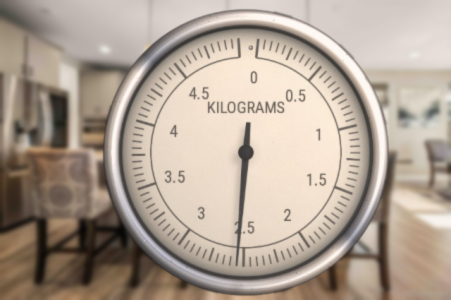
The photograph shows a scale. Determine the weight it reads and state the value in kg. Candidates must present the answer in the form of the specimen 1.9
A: 2.55
